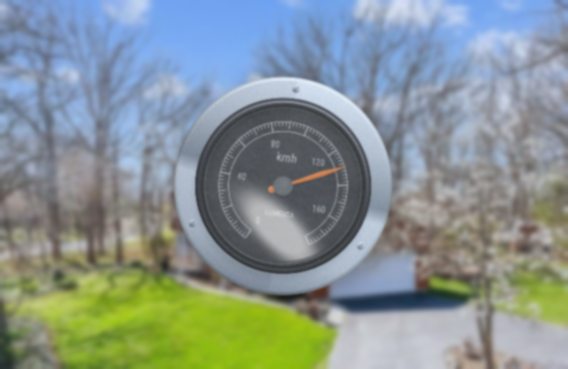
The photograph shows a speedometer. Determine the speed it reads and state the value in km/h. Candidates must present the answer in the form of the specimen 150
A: 130
